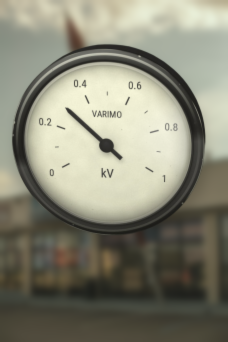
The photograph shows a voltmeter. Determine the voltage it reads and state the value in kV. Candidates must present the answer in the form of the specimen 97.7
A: 0.3
